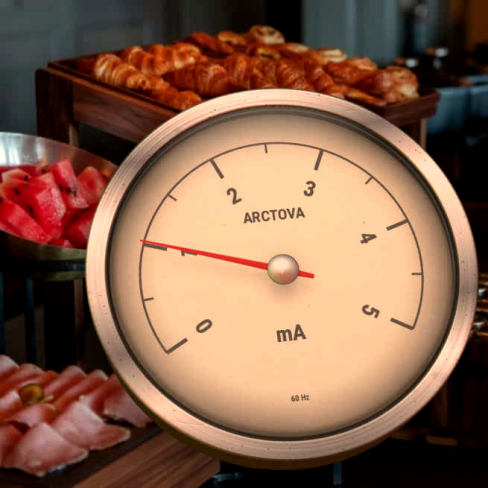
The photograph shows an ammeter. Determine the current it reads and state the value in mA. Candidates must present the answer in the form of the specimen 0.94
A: 1
